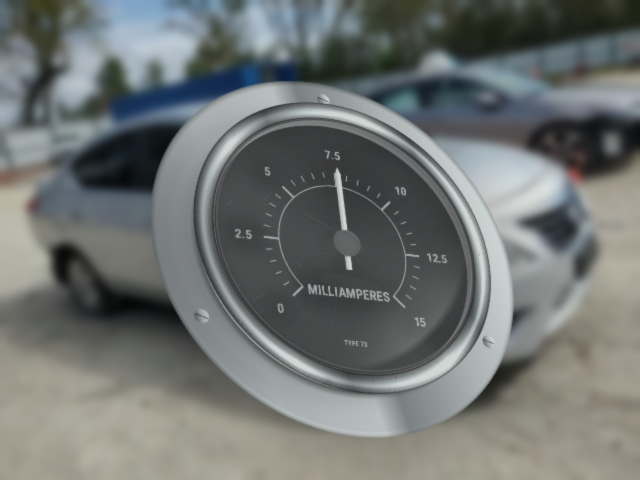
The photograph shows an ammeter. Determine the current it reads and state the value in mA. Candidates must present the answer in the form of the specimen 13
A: 7.5
